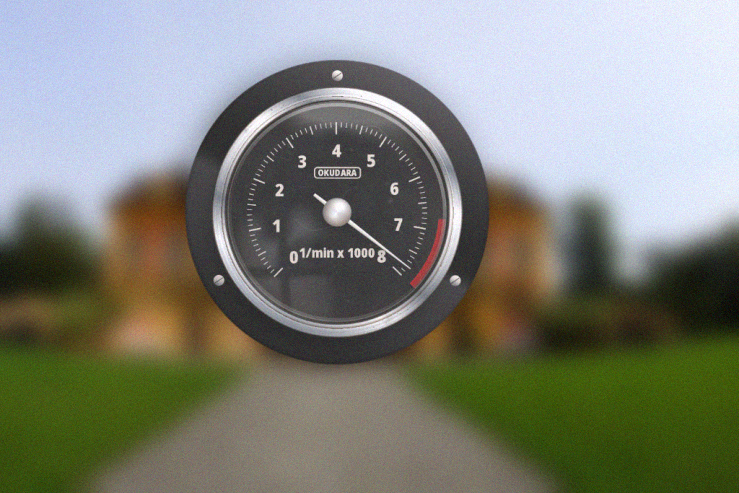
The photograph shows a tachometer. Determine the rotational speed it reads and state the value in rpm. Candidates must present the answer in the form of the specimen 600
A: 7800
